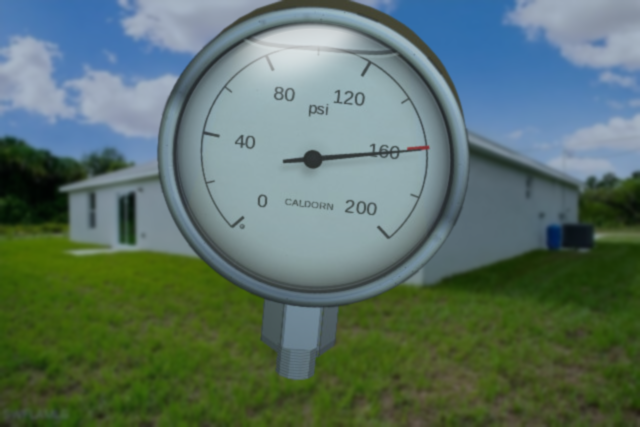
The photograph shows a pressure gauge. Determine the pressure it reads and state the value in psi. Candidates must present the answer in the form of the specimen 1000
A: 160
